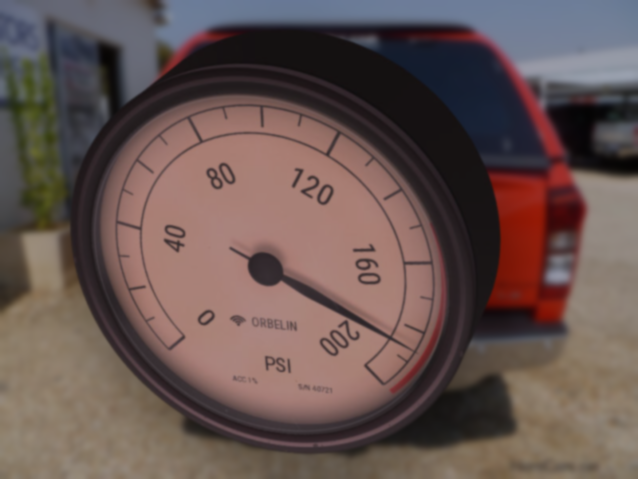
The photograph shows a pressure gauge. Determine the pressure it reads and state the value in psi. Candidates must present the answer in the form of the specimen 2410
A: 185
